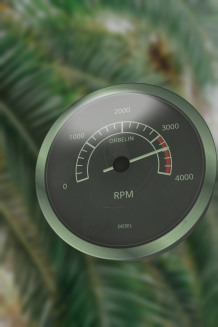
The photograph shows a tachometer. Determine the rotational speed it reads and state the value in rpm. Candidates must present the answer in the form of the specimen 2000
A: 3400
